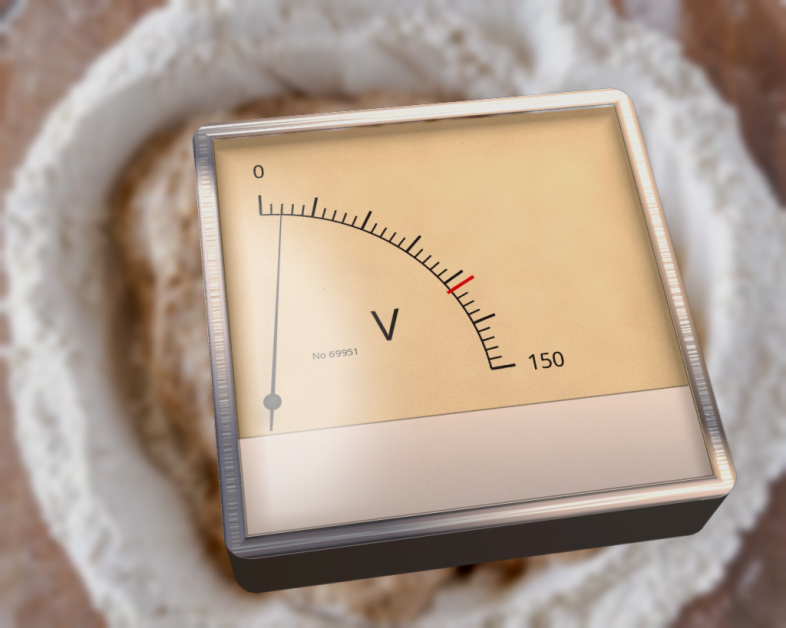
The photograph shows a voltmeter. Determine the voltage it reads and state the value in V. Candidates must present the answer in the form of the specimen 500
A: 10
